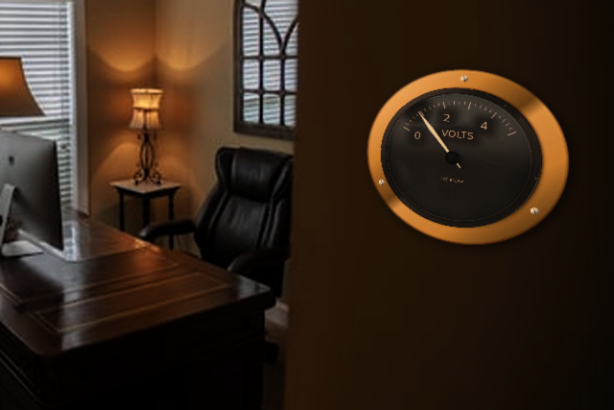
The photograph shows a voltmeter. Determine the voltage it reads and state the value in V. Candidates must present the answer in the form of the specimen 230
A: 1
